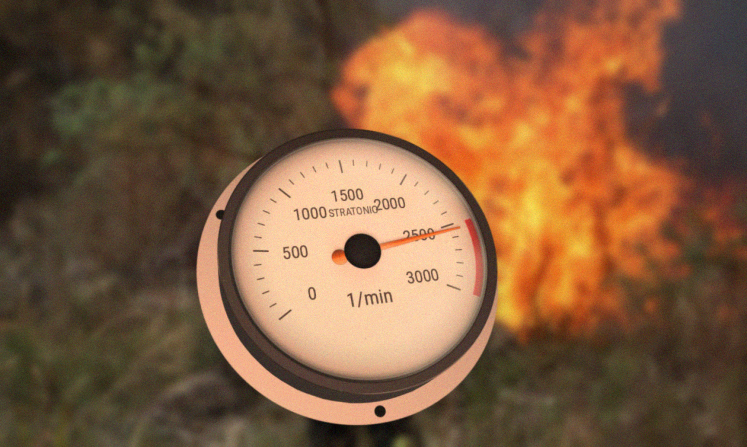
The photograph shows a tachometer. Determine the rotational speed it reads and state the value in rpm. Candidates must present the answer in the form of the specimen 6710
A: 2550
